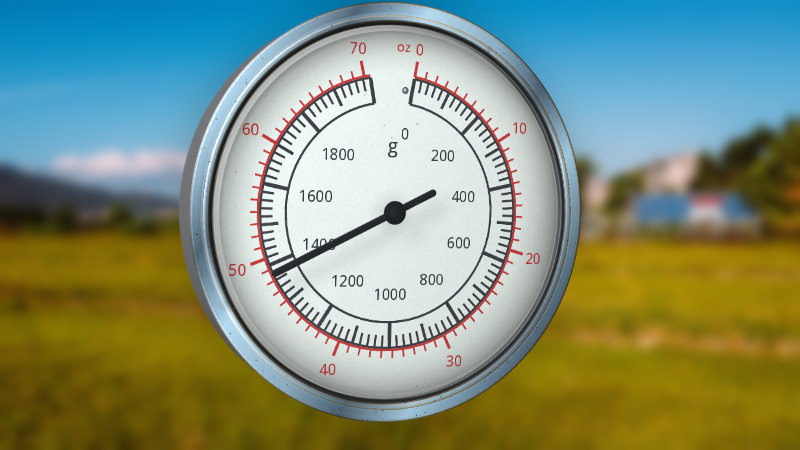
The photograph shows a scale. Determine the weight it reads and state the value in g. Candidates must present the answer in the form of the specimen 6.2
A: 1380
